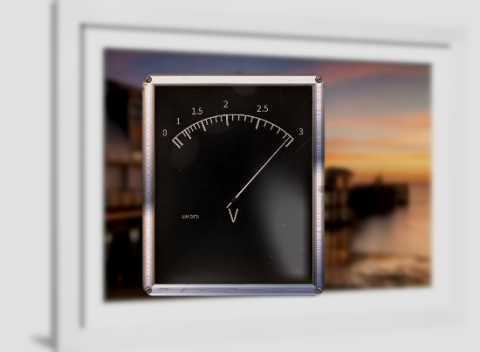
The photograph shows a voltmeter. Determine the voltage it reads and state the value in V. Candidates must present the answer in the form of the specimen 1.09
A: 2.95
